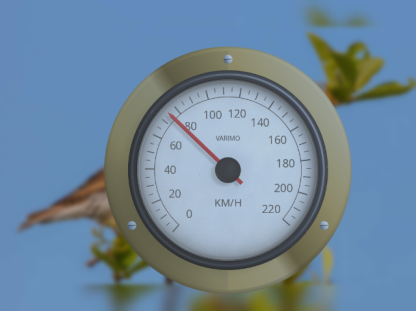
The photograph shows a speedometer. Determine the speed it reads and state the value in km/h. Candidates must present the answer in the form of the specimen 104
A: 75
